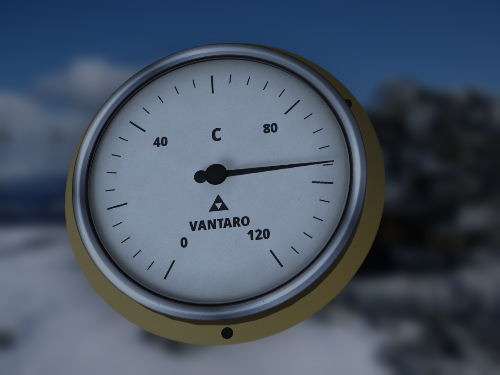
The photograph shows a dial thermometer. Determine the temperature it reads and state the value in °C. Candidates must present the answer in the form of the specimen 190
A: 96
